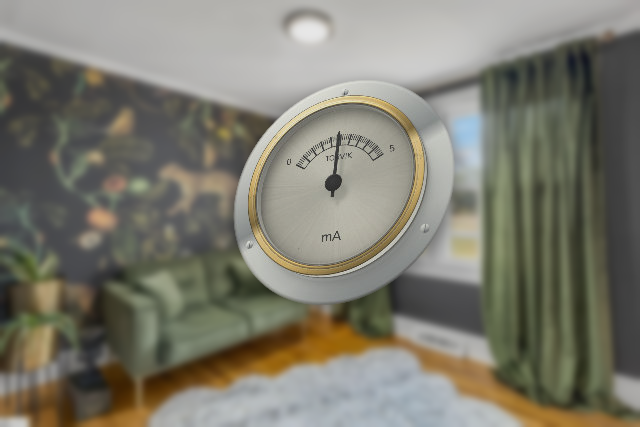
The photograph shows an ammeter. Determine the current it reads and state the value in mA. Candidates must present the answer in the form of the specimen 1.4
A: 2.5
